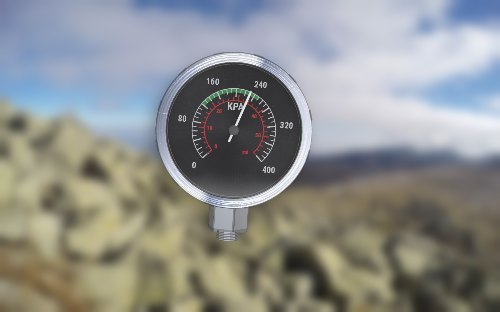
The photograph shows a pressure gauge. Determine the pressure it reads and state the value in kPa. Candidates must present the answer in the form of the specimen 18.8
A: 230
